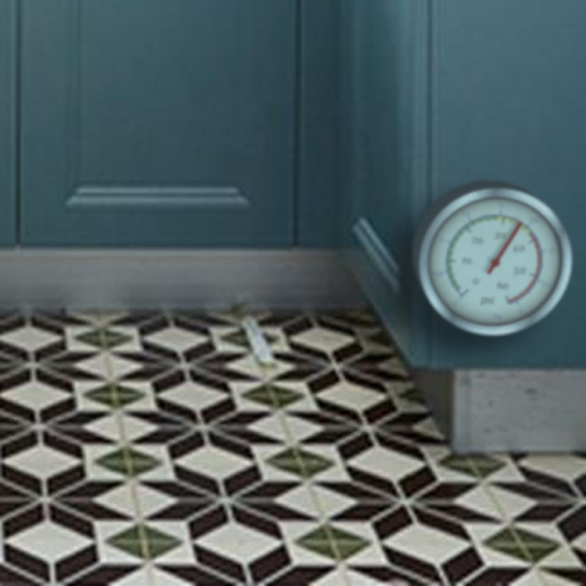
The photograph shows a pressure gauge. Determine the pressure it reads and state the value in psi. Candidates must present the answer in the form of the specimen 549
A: 34
